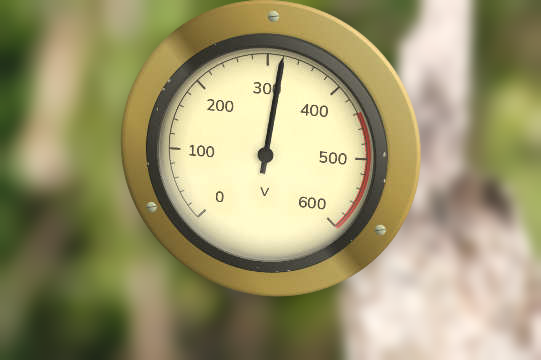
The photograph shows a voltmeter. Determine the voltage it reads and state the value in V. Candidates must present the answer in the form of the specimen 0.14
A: 320
